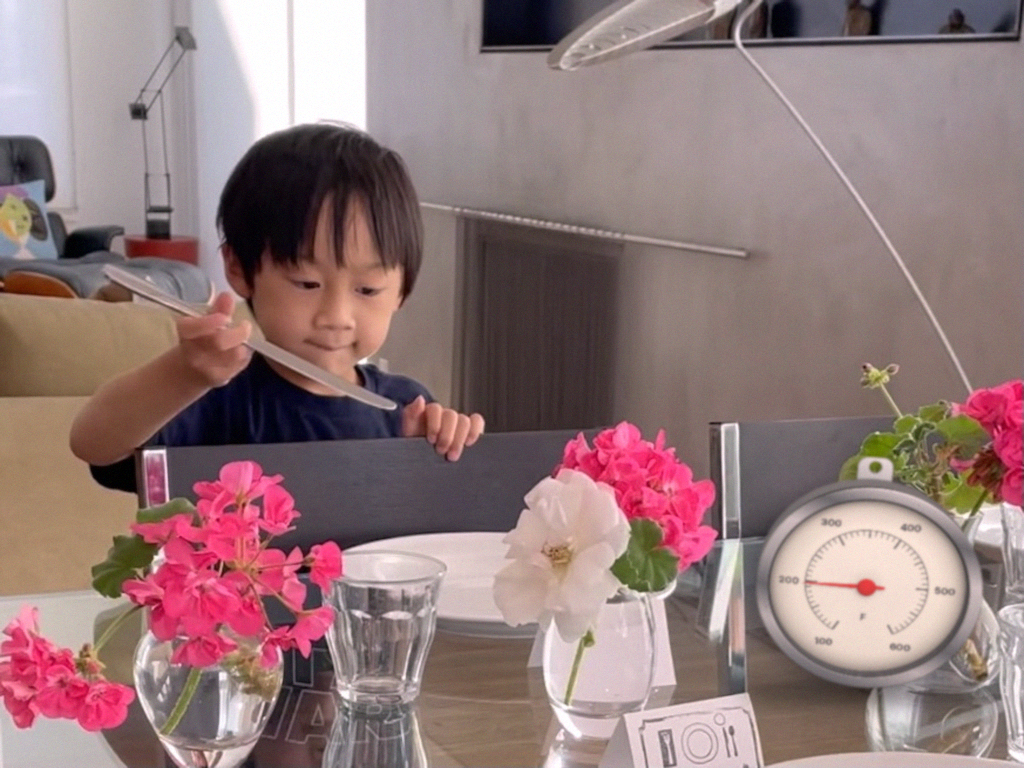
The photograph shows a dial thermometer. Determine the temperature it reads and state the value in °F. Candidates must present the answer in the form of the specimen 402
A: 200
